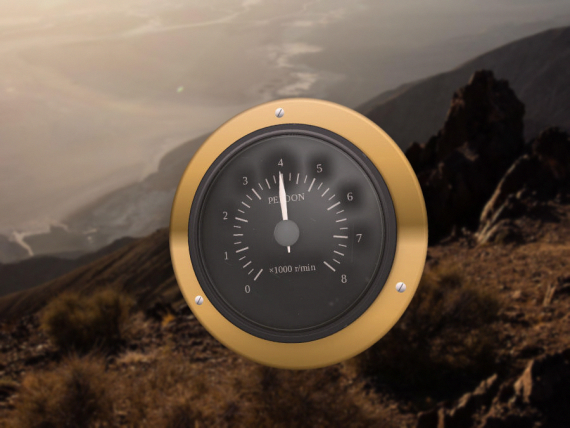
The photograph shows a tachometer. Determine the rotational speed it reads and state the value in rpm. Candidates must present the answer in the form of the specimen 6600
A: 4000
